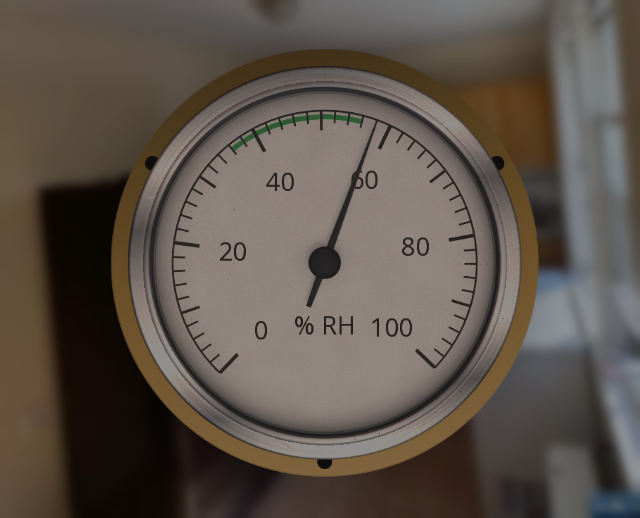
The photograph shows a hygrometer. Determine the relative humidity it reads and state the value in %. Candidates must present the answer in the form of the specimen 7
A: 58
